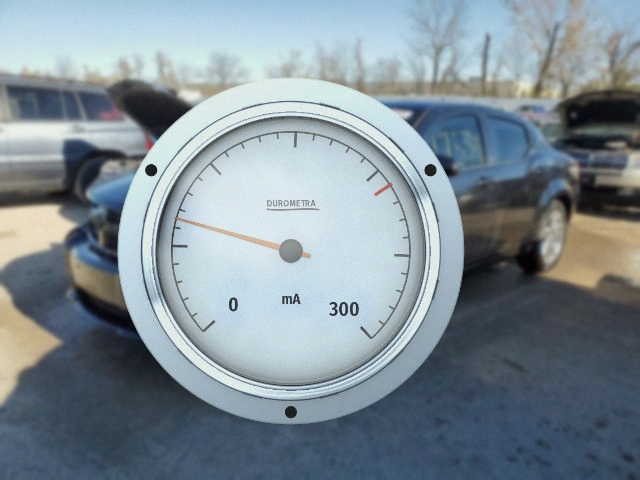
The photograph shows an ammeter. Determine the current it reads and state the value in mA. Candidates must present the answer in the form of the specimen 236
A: 65
